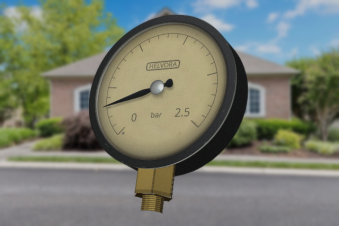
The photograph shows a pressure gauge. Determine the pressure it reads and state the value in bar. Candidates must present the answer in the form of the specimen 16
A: 0.3
